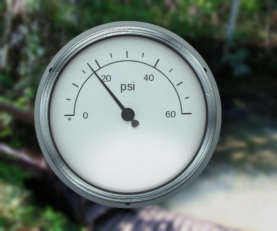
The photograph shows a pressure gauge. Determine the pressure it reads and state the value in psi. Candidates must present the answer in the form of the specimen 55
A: 17.5
